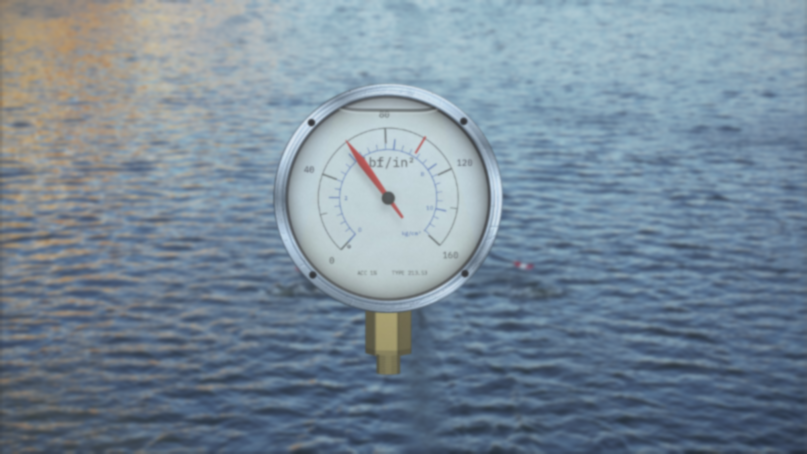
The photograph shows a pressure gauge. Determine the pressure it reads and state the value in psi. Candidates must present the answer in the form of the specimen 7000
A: 60
